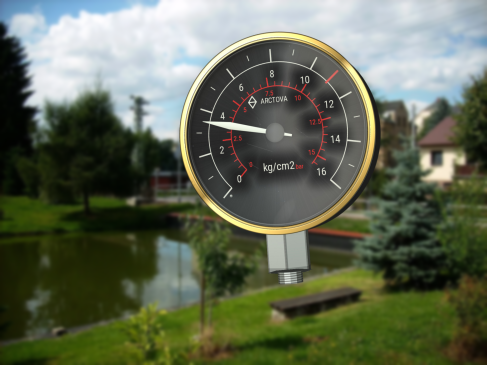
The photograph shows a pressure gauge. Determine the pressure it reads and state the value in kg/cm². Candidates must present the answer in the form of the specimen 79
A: 3.5
